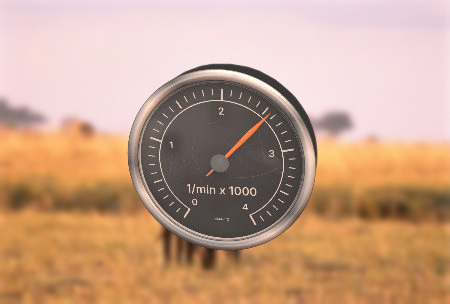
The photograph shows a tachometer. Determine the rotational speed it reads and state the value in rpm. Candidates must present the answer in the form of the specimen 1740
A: 2550
